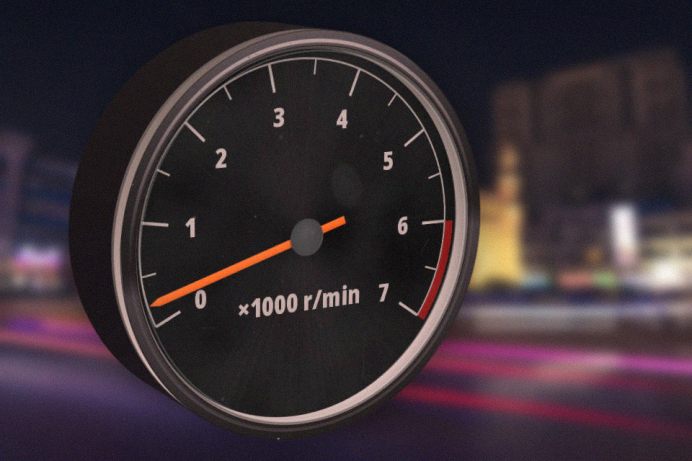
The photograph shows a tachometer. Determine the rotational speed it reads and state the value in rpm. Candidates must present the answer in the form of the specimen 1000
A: 250
